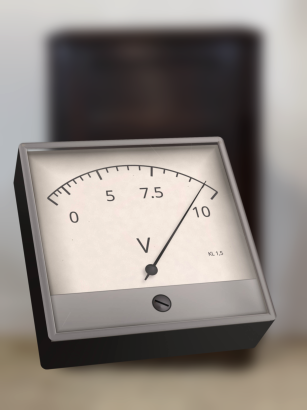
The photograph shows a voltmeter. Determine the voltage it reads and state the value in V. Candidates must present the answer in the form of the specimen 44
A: 9.5
